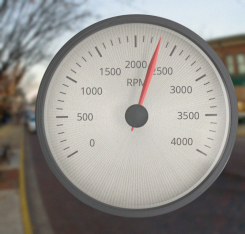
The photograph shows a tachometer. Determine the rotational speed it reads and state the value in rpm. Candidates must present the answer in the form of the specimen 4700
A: 2300
